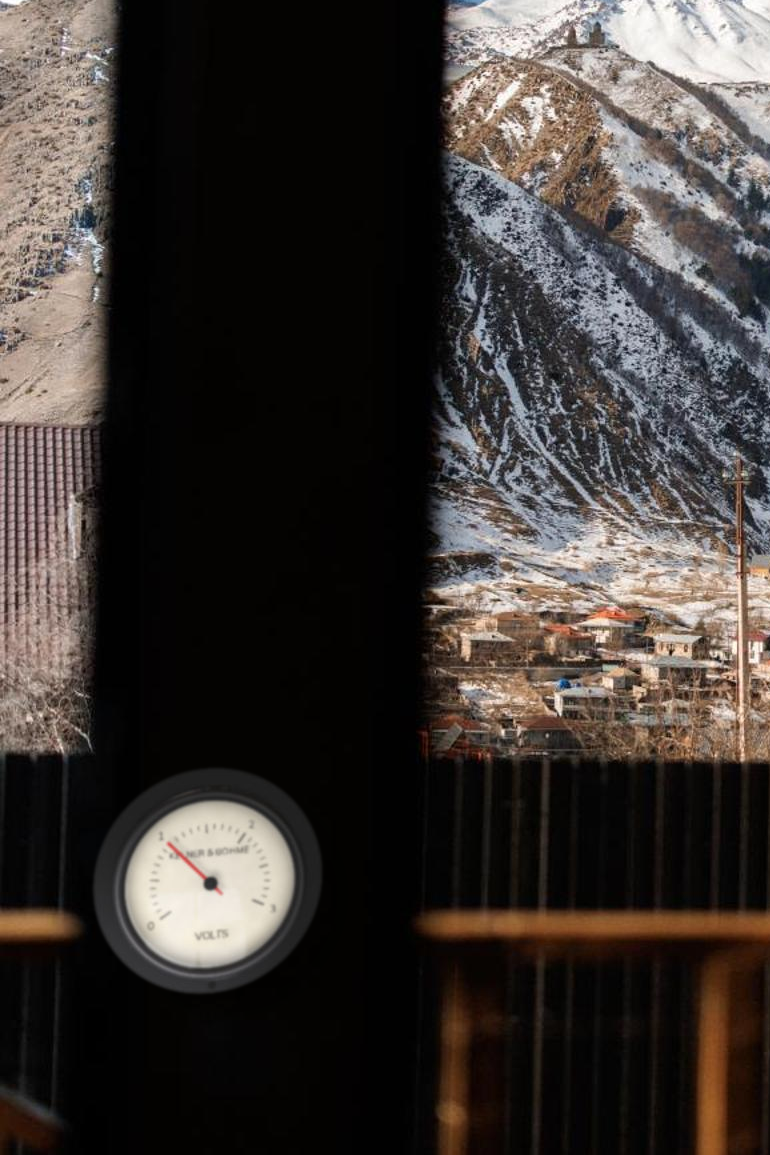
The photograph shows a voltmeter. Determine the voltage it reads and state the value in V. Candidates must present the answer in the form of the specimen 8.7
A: 1
